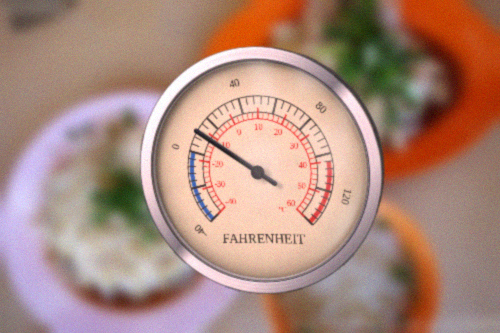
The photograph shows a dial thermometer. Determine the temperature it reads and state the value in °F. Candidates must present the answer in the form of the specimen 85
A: 12
